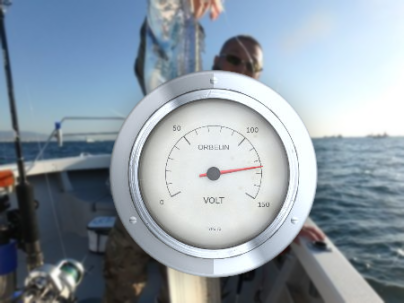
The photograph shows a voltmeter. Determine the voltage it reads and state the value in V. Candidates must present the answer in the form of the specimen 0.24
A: 125
